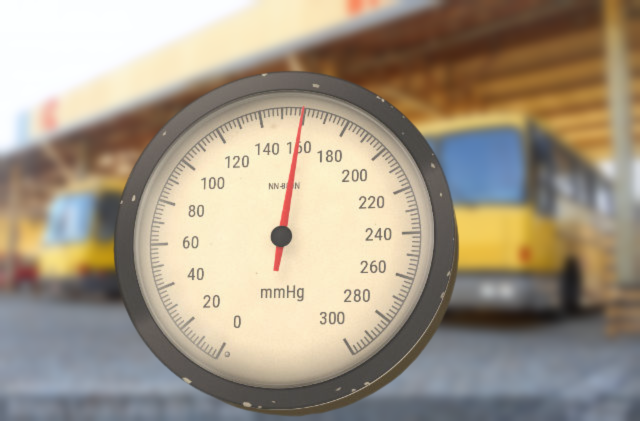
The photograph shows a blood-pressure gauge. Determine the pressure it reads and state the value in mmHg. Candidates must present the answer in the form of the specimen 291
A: 160
